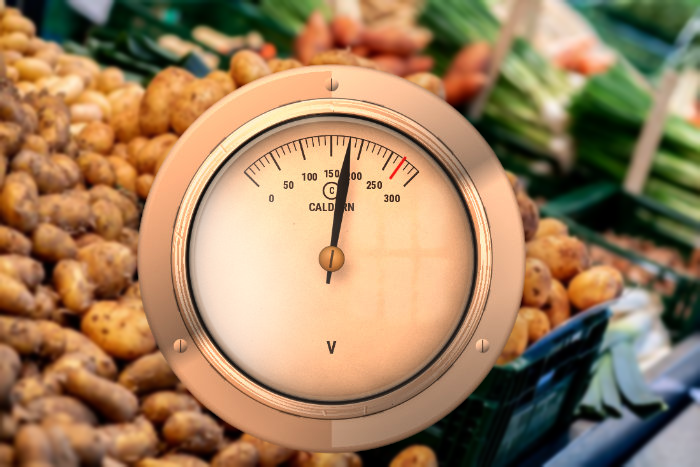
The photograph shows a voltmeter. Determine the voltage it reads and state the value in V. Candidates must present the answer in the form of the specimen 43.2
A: 180
